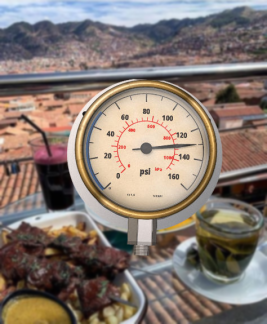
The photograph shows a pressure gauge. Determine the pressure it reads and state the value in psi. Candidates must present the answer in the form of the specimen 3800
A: 130
